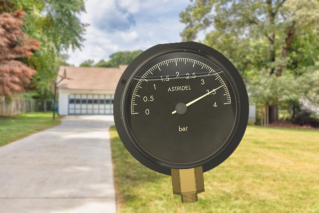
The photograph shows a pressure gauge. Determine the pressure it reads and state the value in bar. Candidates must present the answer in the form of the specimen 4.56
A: 3.5
